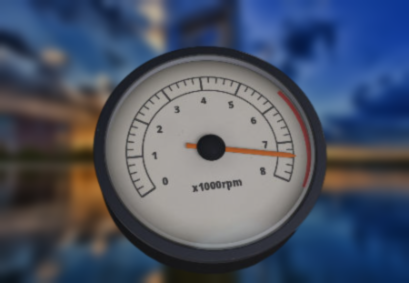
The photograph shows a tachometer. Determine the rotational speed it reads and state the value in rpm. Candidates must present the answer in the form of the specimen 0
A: 7400
